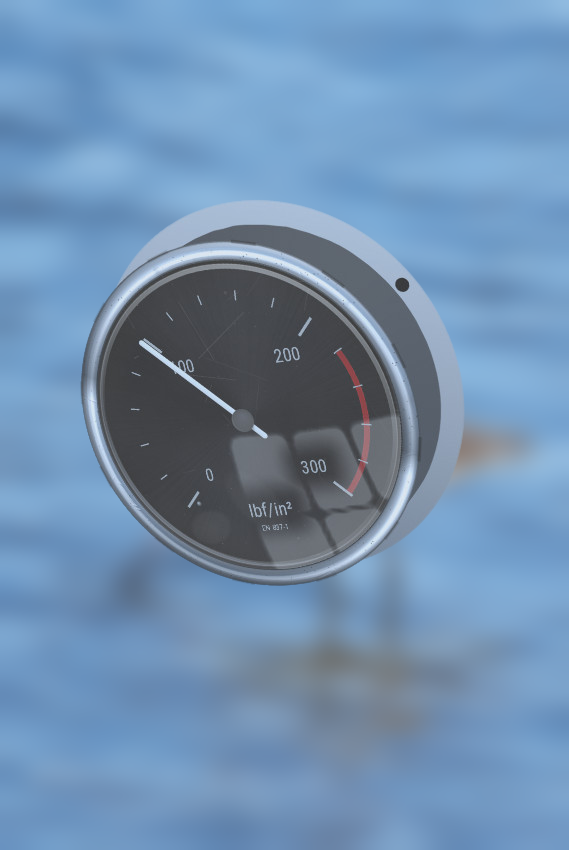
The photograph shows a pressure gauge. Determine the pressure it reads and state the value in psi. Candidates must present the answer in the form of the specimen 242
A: 100
